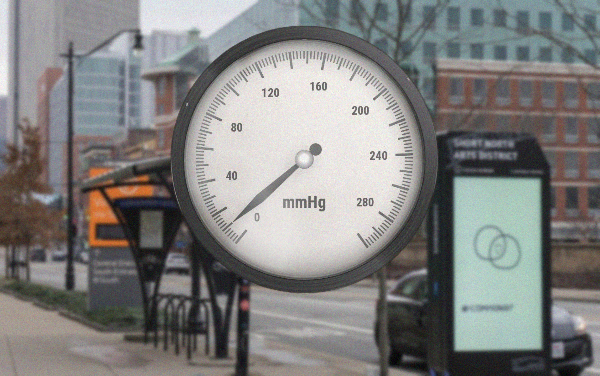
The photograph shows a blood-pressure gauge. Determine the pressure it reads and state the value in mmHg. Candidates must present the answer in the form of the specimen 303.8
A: 10
